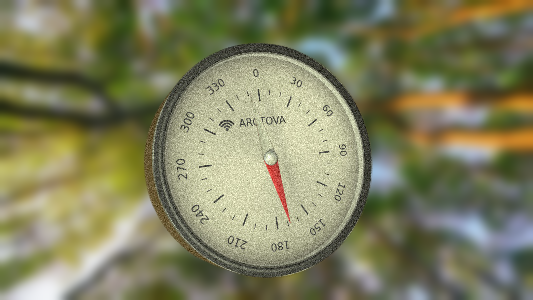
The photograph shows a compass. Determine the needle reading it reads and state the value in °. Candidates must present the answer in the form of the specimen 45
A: 170
